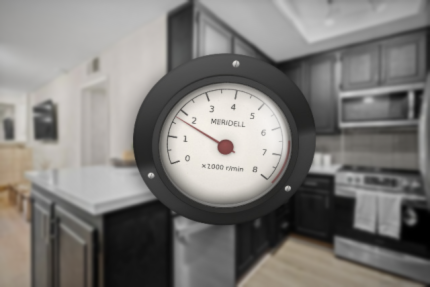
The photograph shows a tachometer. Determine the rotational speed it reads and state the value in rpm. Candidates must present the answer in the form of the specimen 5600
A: 1750
